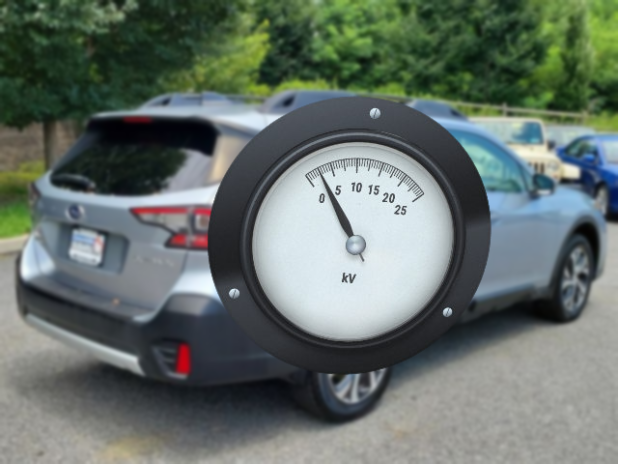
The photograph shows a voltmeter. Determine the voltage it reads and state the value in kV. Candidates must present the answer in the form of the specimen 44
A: 2.5
